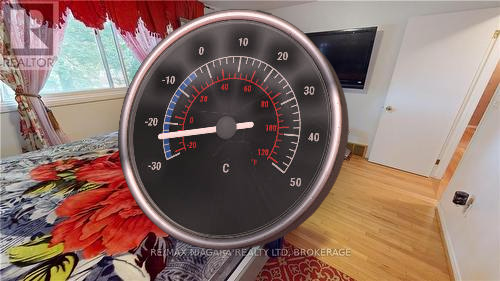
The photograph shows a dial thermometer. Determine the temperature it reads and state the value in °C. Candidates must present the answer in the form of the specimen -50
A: -24
